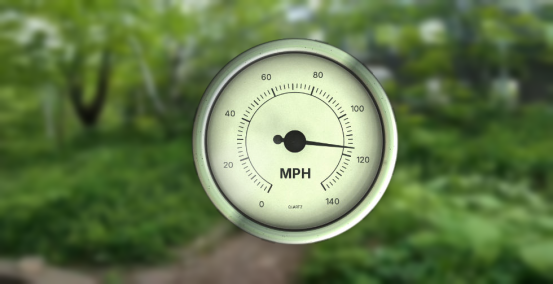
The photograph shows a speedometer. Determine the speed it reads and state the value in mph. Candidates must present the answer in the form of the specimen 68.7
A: 116
